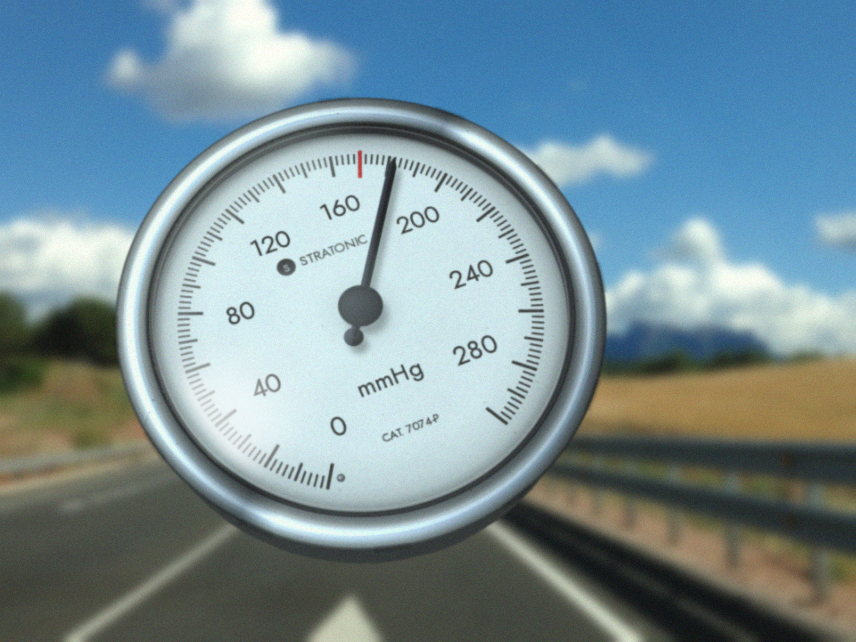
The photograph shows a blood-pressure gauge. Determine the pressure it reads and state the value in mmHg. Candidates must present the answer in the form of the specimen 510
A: 182
